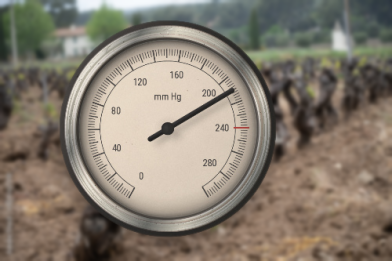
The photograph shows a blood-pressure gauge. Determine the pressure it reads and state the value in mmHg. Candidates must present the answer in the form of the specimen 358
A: 210
